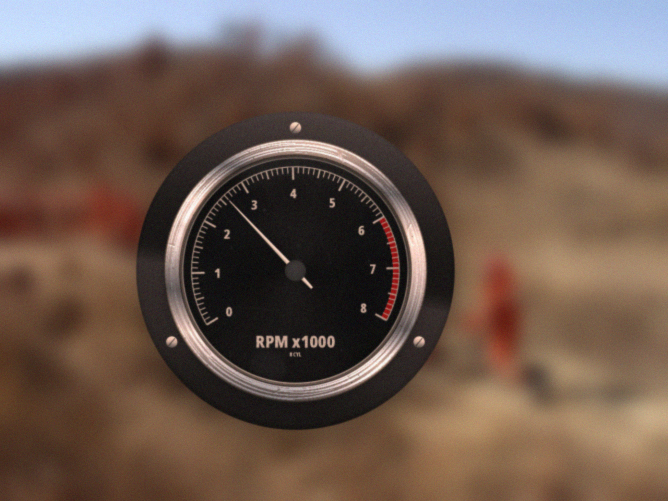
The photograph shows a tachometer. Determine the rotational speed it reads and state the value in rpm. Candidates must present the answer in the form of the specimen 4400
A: 2600
